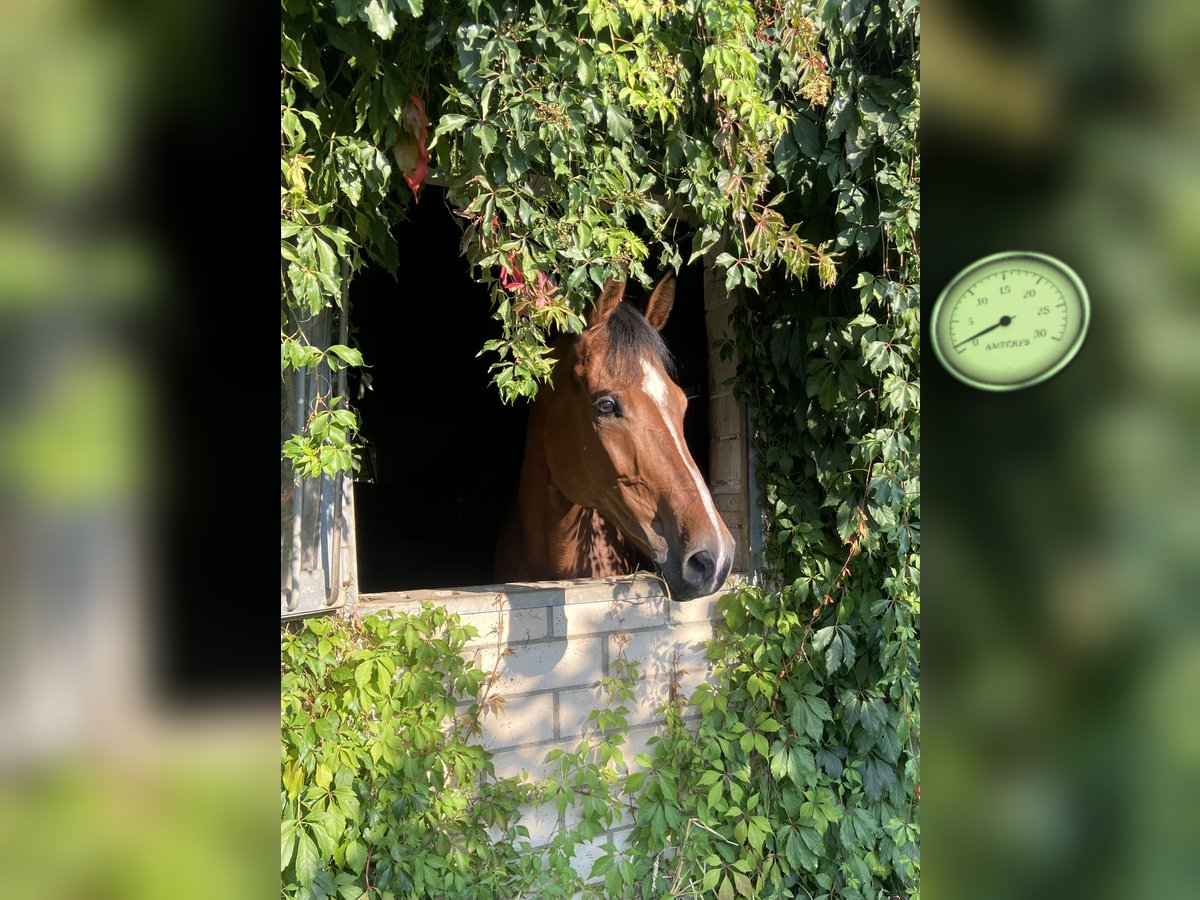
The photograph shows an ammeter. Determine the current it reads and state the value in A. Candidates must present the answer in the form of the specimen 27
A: 1
